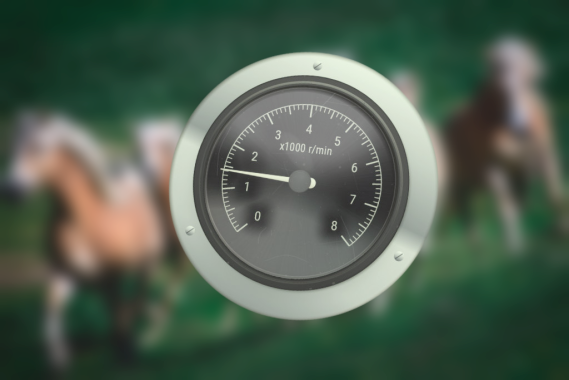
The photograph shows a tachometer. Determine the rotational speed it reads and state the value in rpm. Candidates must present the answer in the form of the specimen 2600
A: 1400
